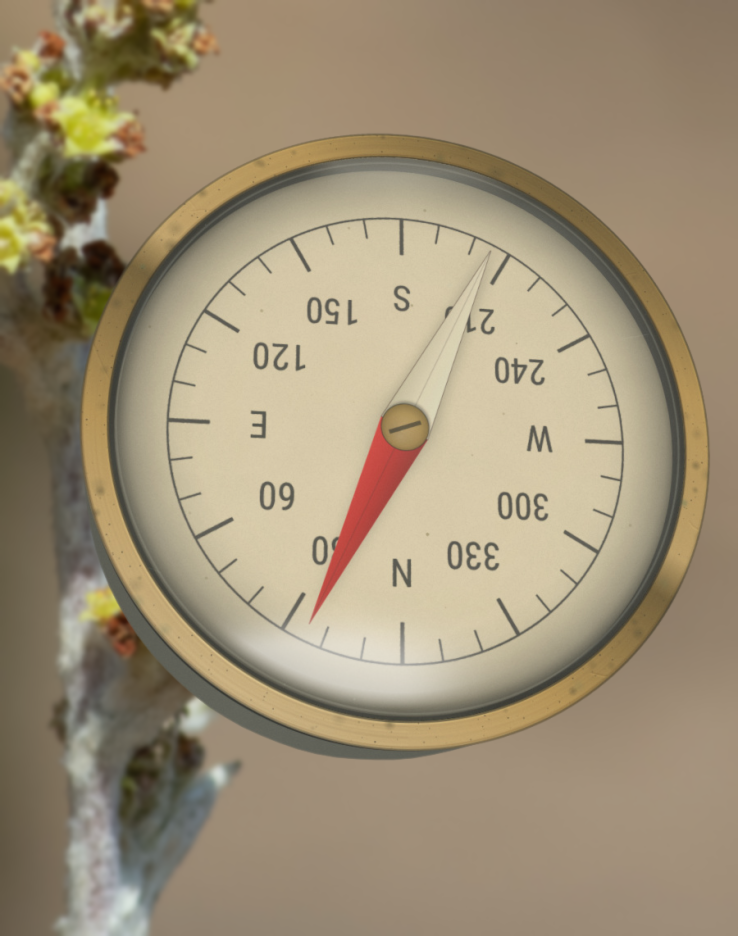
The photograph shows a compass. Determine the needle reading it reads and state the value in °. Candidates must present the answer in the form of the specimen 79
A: 25
